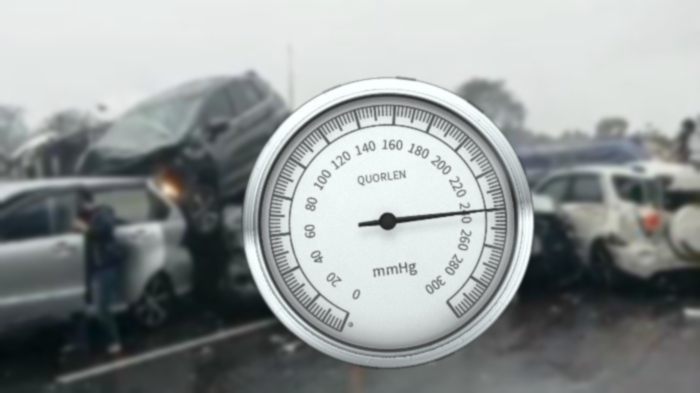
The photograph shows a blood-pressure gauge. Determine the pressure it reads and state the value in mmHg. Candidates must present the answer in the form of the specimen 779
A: 240
